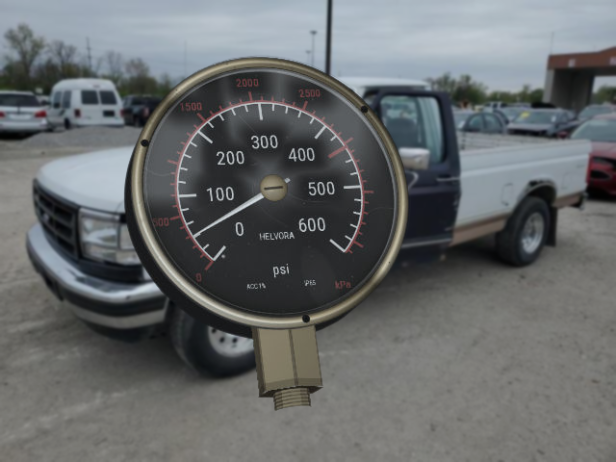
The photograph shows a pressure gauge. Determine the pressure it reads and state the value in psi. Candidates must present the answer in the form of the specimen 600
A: 40
